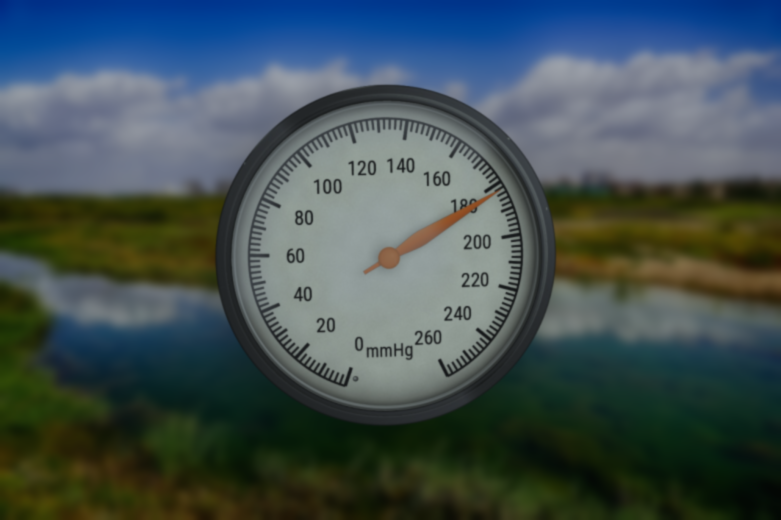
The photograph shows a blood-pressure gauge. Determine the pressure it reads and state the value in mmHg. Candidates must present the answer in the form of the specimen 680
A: 182
